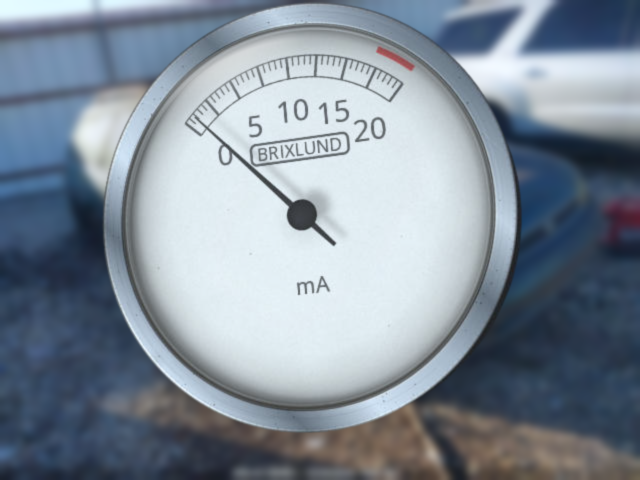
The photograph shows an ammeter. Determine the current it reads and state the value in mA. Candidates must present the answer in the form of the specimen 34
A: 1
